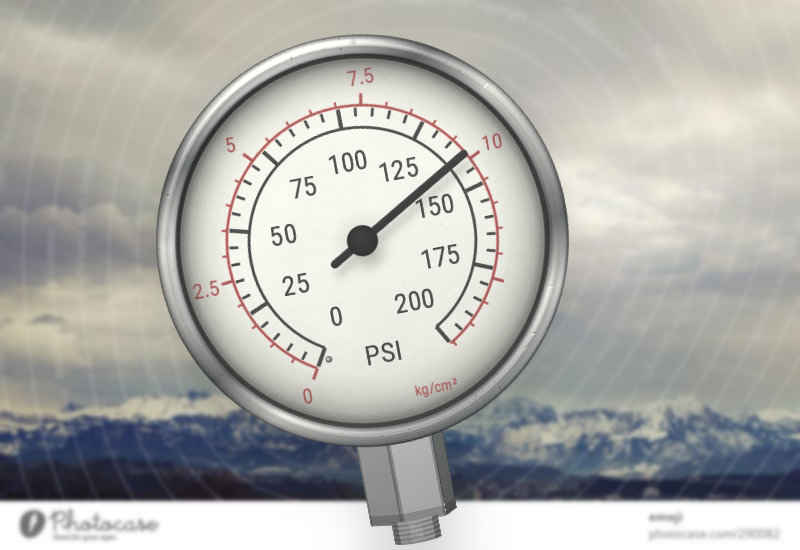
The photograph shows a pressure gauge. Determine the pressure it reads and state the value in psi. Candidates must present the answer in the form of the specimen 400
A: 140
